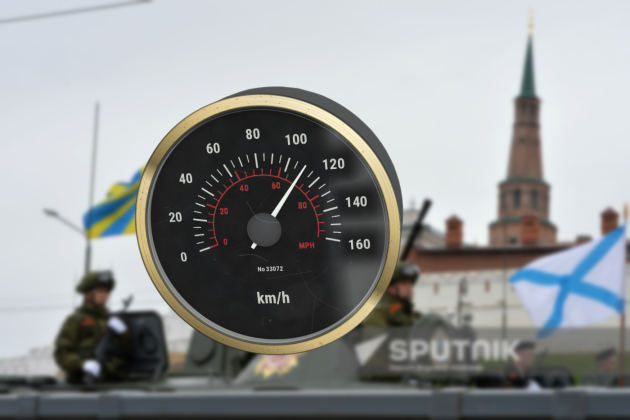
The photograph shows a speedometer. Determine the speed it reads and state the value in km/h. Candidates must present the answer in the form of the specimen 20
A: 110
